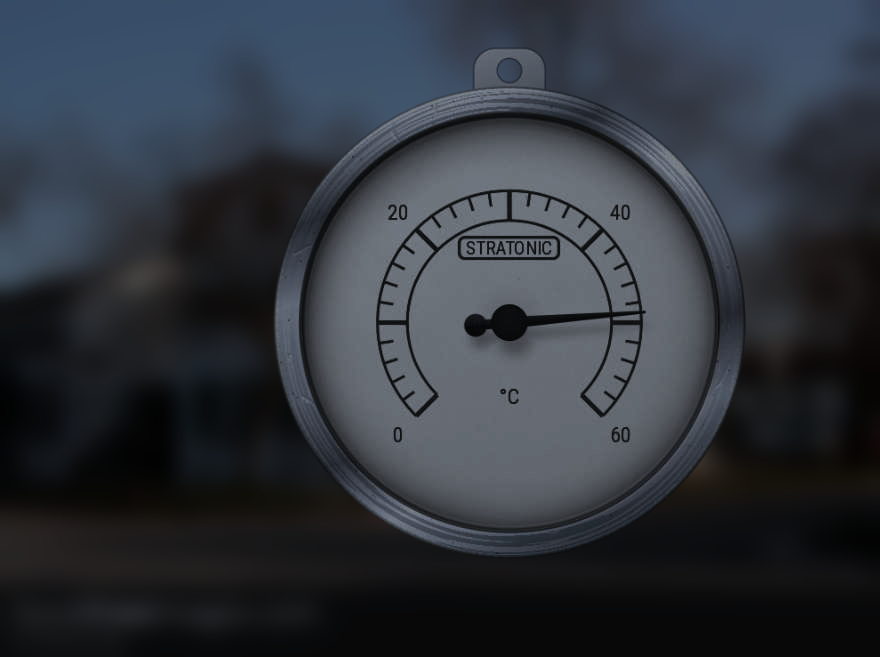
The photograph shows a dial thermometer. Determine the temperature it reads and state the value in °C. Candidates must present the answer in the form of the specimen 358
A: 49
